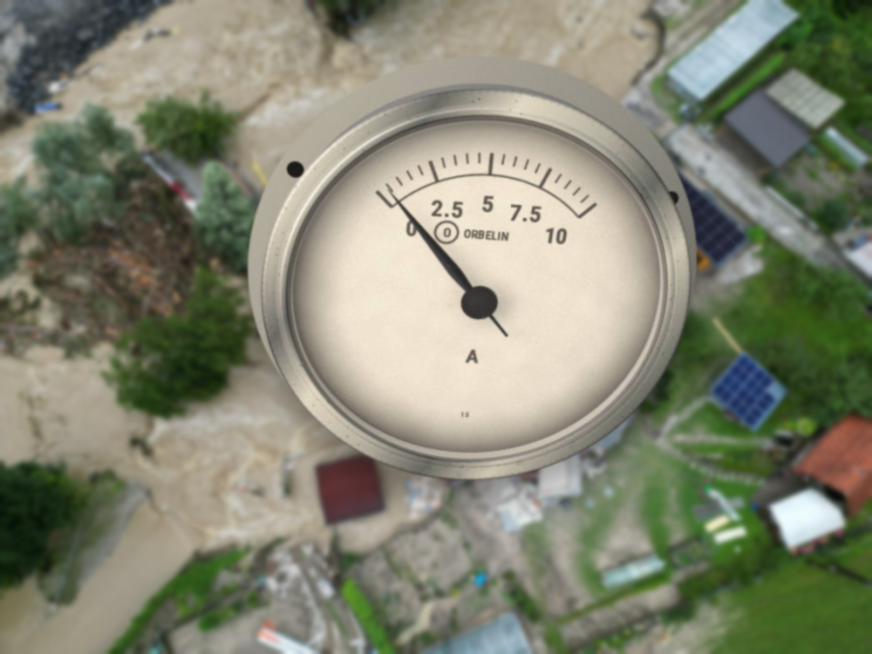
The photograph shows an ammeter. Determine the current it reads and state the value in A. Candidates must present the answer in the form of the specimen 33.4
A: 0.5
